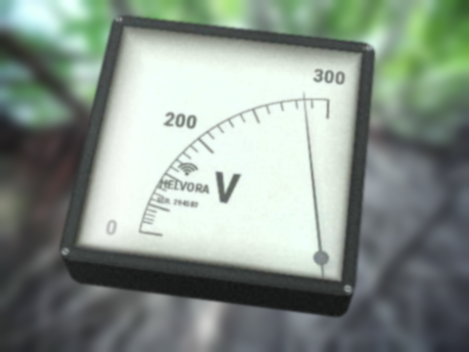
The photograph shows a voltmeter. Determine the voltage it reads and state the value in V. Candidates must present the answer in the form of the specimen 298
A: 285
